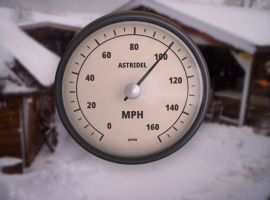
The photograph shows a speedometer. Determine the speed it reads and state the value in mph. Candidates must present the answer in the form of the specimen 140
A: 100
